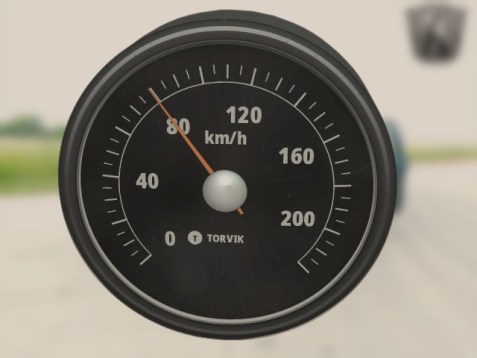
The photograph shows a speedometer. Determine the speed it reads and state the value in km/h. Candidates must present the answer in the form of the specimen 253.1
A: 80
